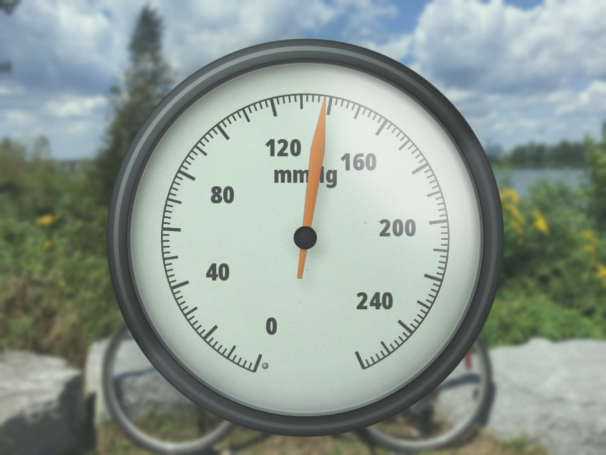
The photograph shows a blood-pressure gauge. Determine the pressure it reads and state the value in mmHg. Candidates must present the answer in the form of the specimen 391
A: 138
